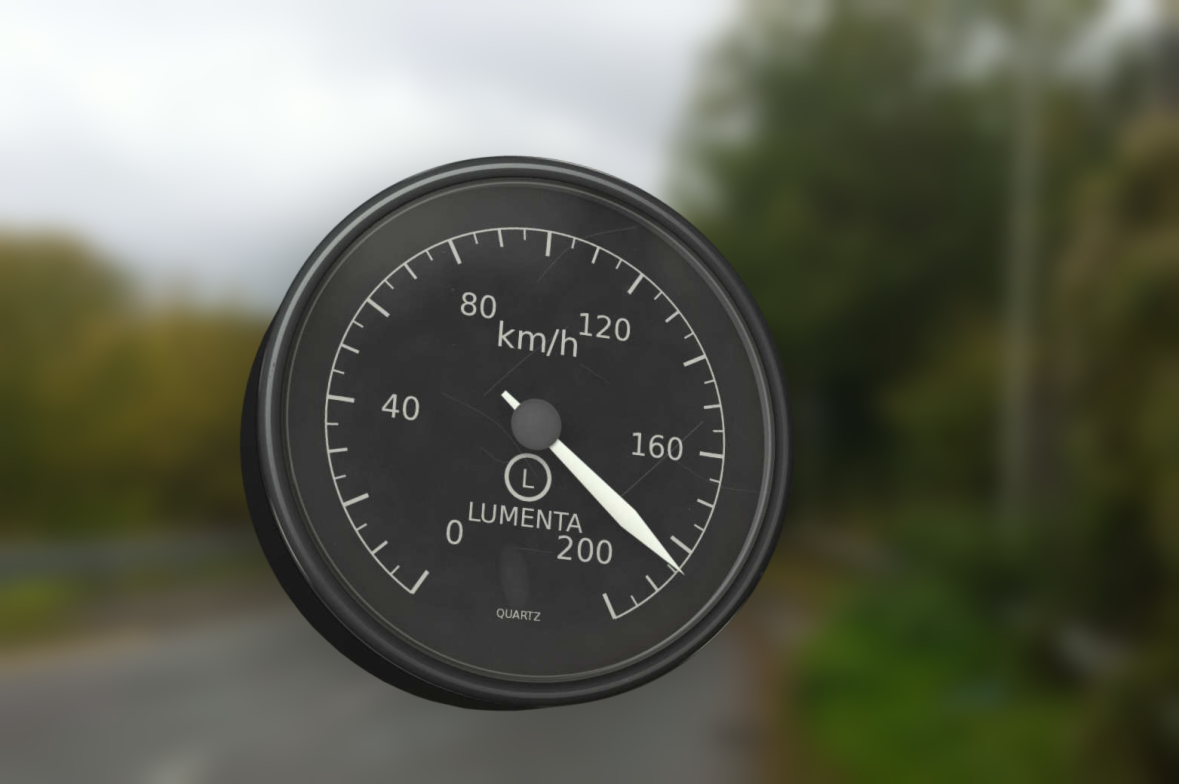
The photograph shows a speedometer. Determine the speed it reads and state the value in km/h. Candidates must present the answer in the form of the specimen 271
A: 185
